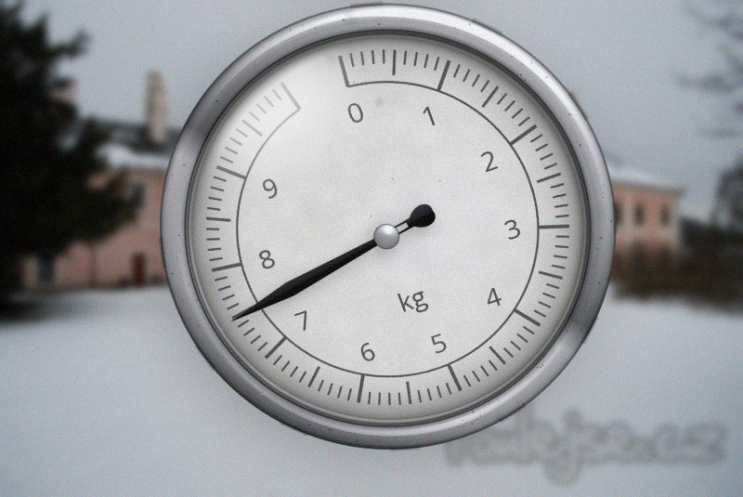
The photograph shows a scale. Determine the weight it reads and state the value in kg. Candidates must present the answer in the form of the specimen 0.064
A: 7.5
